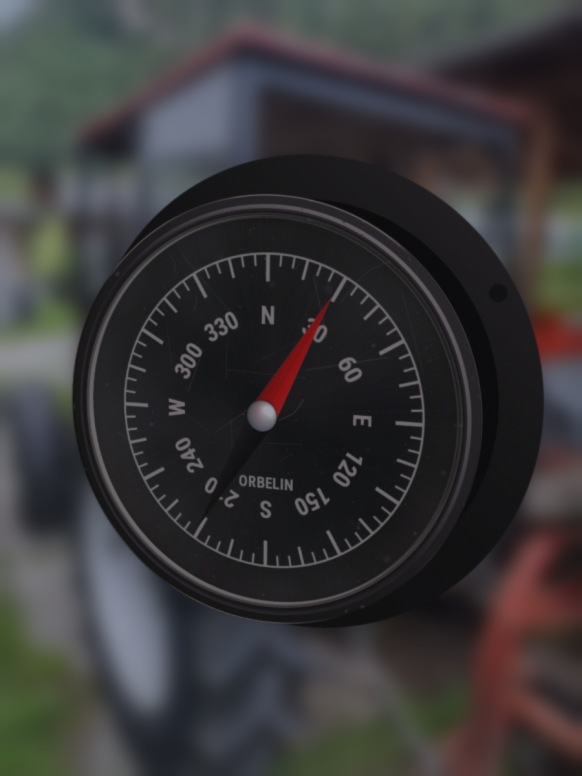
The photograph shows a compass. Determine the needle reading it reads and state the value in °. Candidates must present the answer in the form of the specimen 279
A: 30
